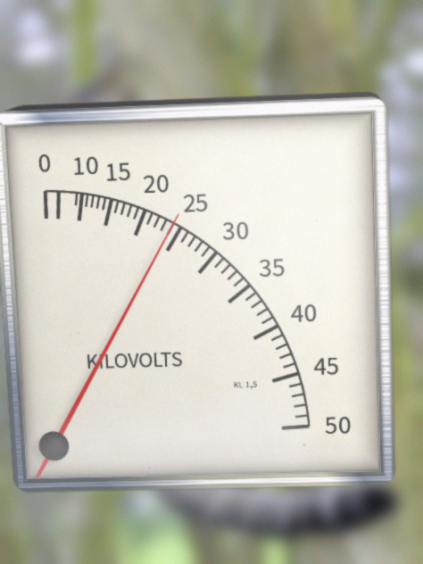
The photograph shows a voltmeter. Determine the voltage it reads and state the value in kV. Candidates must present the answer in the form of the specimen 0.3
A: 24
